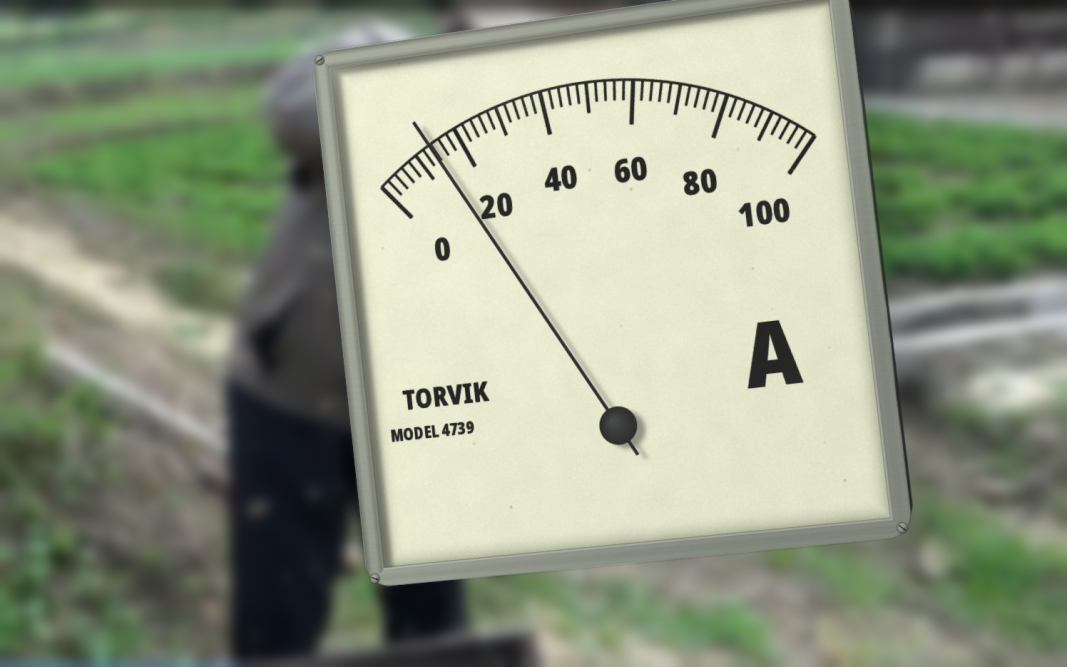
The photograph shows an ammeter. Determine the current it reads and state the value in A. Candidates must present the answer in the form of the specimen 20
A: 14
